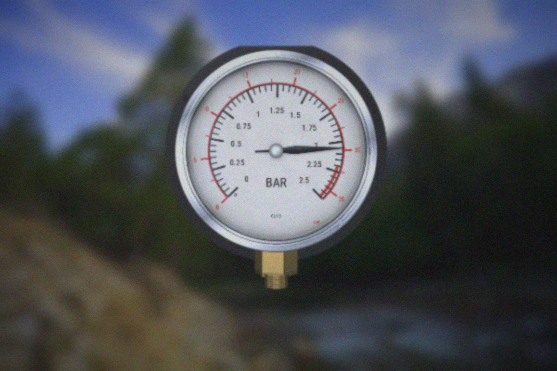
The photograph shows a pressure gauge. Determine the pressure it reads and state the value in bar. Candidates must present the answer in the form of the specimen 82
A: 2.05
